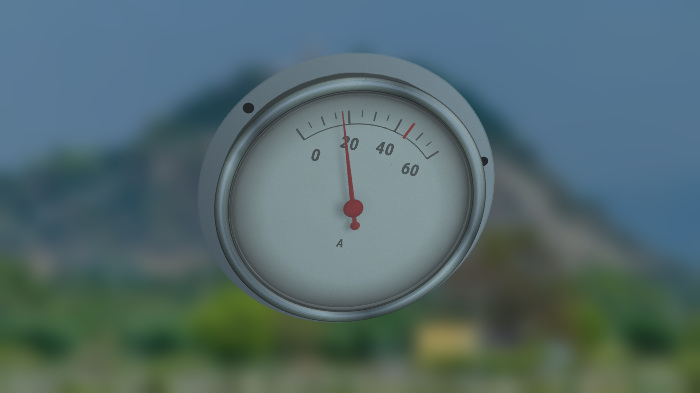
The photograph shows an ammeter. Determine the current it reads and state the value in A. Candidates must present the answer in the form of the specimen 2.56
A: 17.5
